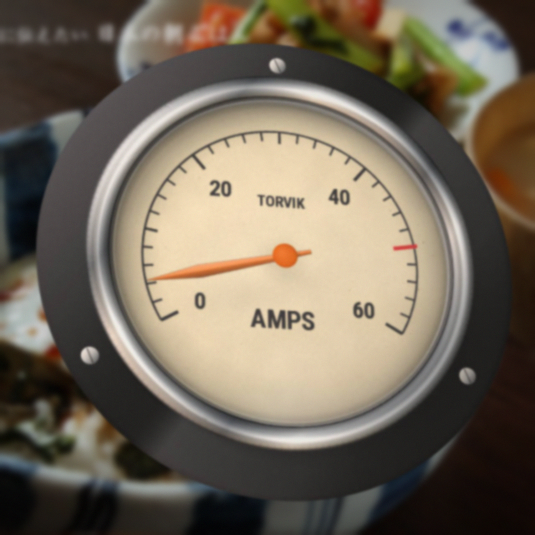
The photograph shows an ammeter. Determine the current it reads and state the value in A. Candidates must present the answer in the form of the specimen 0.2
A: 4
